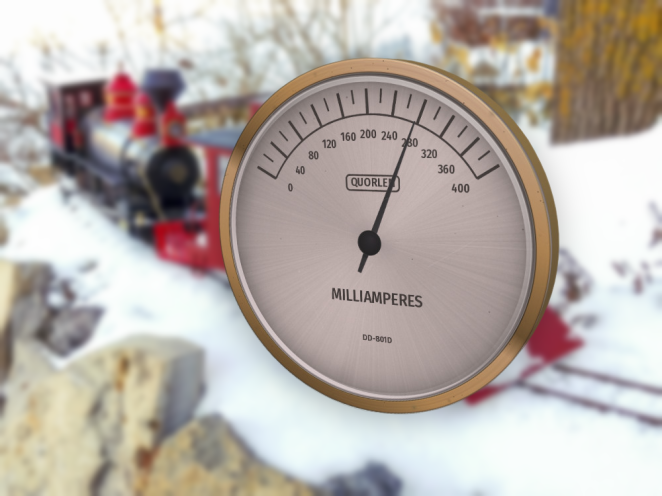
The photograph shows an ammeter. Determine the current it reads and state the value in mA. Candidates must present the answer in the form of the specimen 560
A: 280
